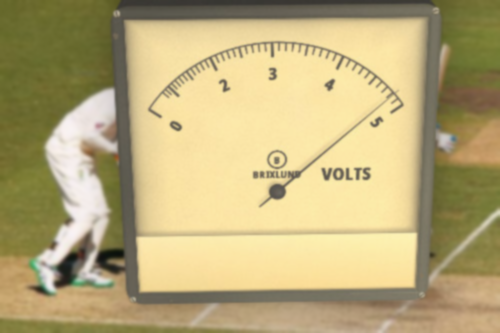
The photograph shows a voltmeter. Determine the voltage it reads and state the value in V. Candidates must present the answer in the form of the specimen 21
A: 4.8
